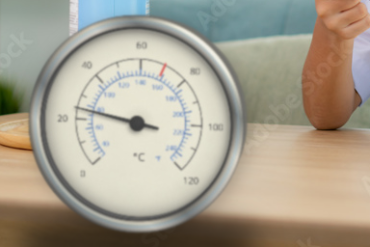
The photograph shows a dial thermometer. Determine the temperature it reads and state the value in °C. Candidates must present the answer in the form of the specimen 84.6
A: 25
